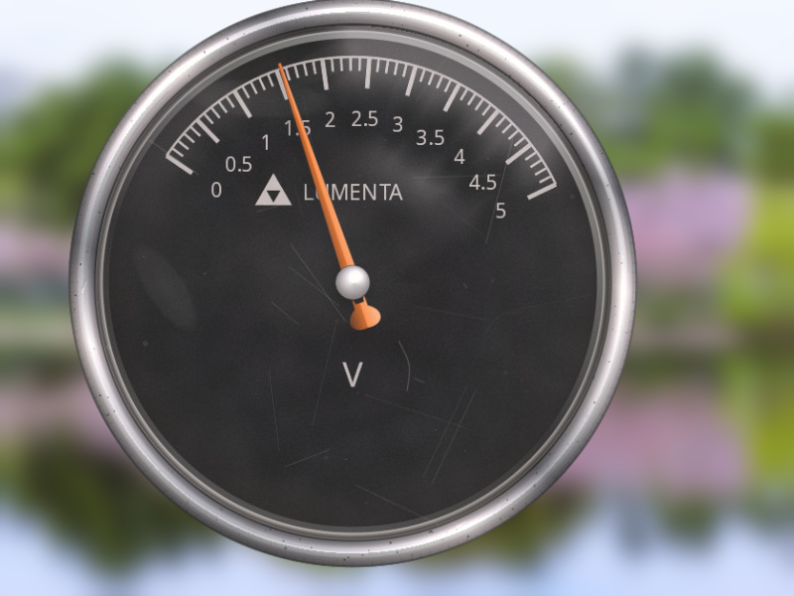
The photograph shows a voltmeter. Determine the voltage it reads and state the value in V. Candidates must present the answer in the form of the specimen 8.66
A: 1.55
